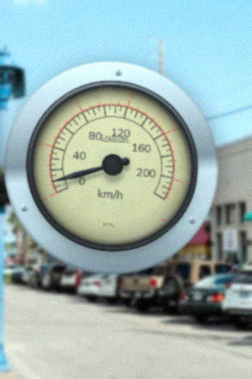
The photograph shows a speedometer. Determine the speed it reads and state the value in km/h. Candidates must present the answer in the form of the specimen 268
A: 10
